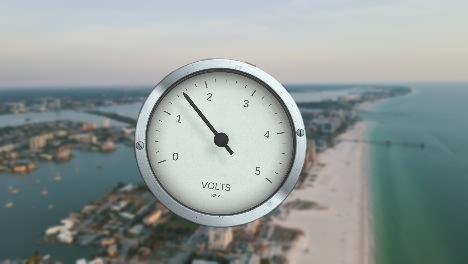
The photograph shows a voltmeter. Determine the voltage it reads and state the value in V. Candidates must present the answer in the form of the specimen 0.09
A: 1.5
